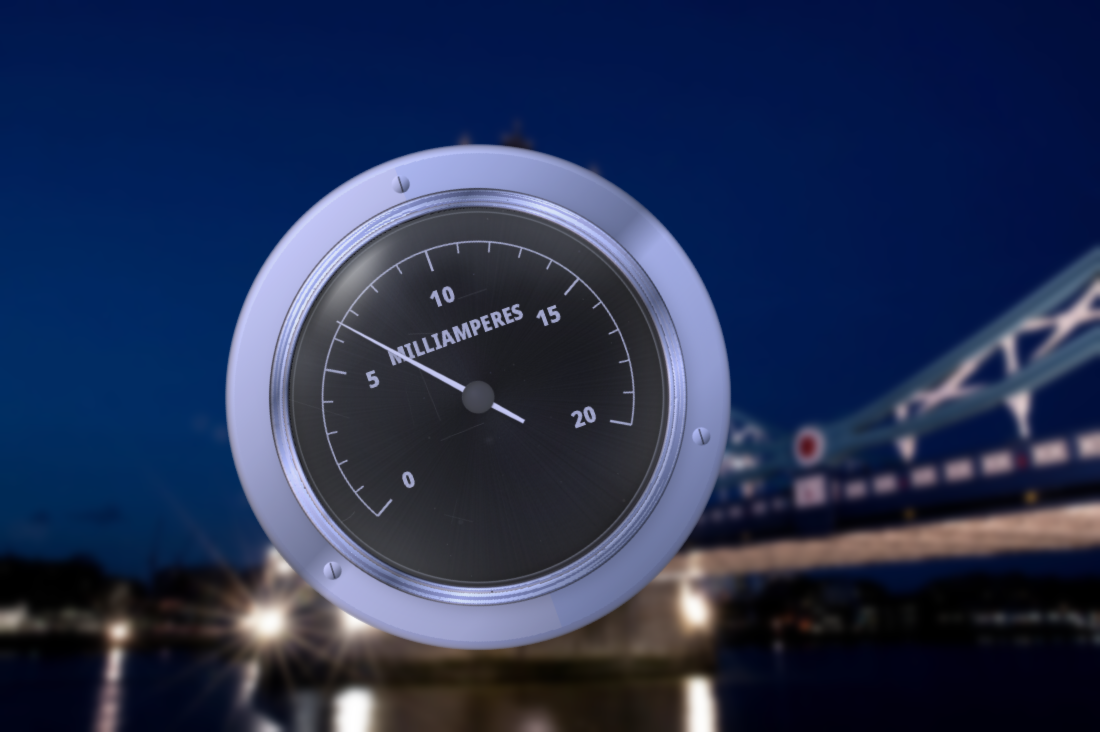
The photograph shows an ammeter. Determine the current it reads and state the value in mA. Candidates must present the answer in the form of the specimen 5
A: 6.5
